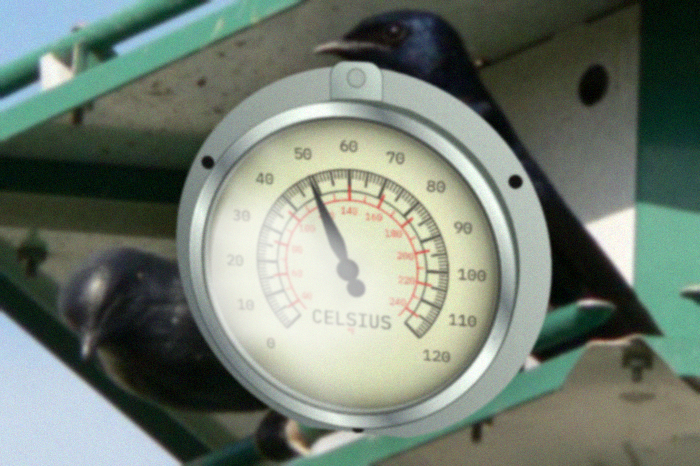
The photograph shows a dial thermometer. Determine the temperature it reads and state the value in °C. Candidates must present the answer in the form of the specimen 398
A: 50
